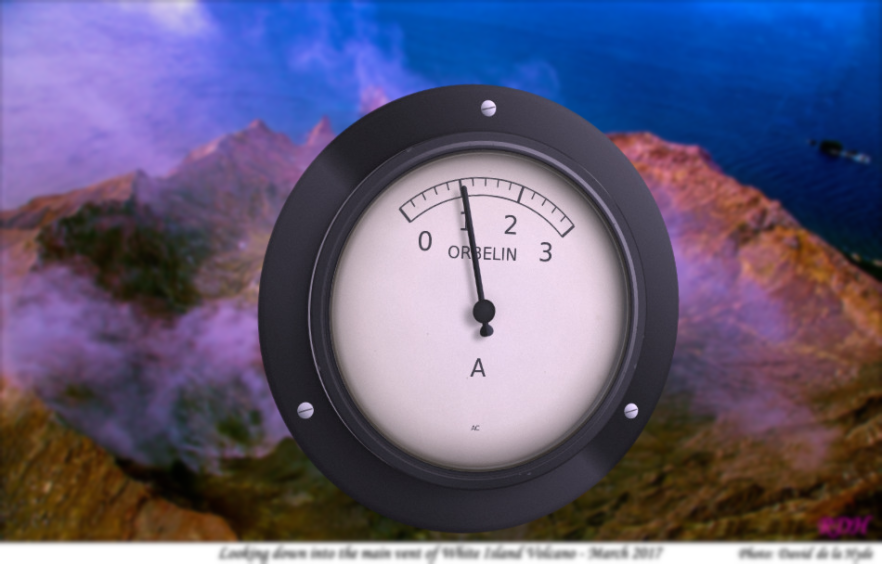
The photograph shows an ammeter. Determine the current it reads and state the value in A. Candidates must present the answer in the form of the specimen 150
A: 1
